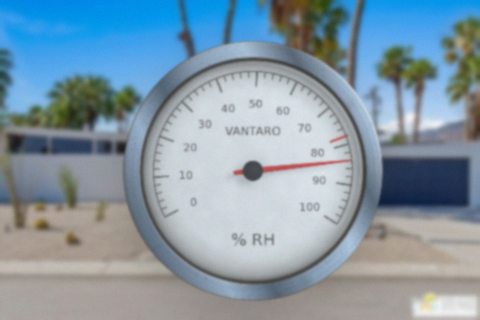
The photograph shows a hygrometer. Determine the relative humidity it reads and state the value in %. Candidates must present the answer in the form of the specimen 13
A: 84
